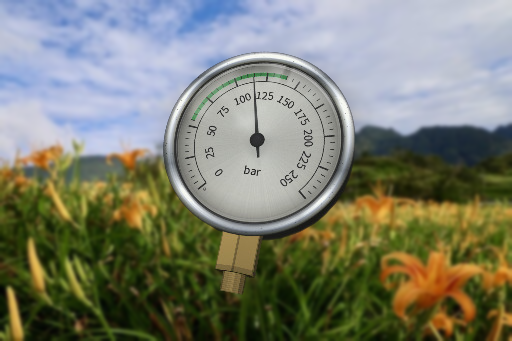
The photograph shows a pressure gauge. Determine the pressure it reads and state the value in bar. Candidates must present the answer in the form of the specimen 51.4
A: 115
